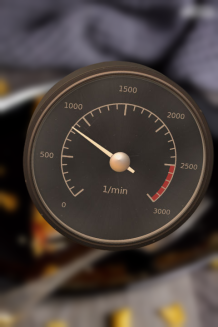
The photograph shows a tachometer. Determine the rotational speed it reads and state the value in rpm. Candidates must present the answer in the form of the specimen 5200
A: 850
